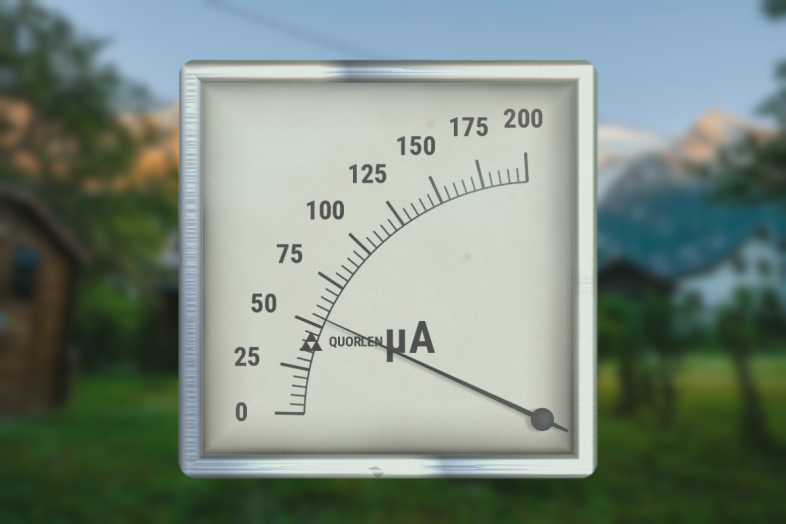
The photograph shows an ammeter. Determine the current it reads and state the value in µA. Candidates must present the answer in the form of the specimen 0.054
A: 55
